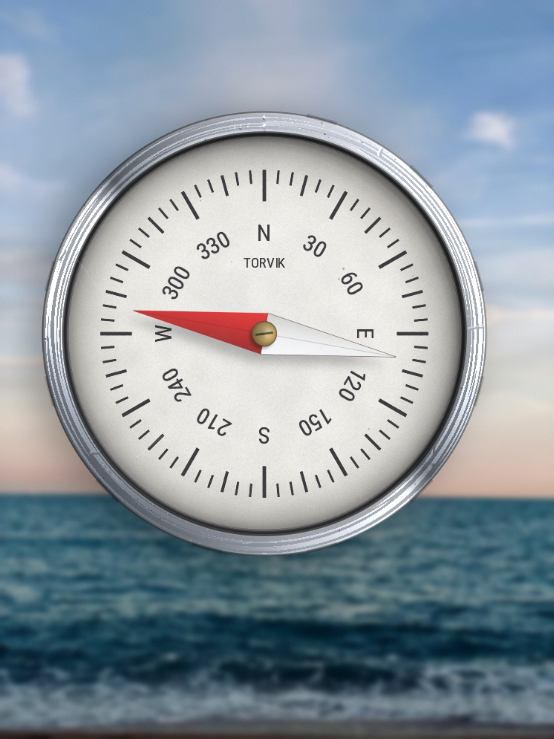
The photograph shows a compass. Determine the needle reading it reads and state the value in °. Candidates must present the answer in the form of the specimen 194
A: 280
